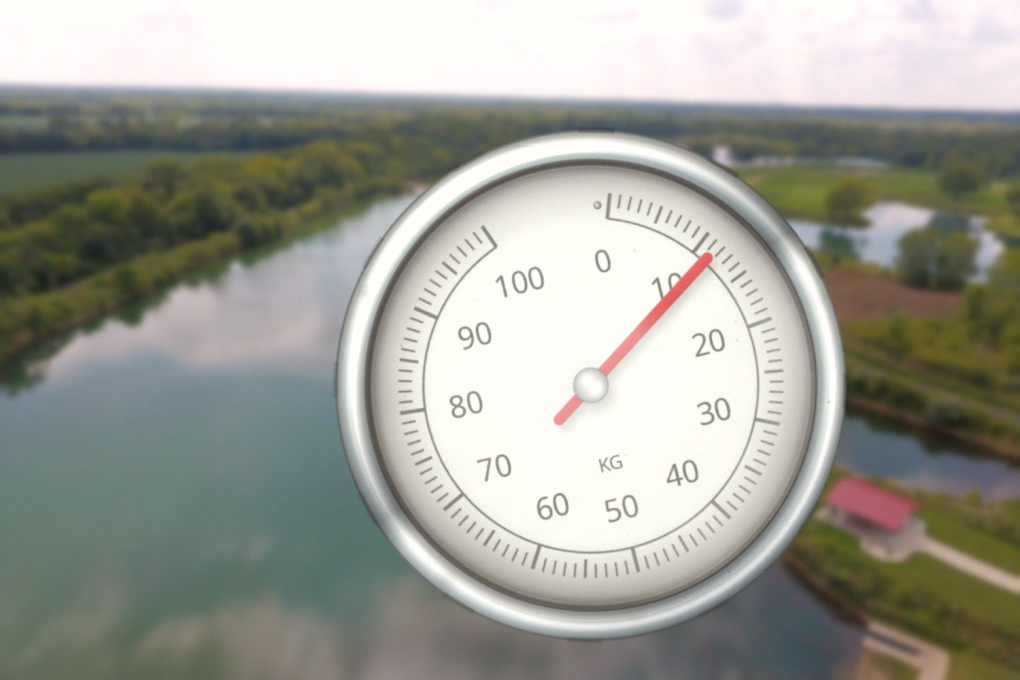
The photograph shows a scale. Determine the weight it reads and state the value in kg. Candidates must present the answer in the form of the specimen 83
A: 11.5
